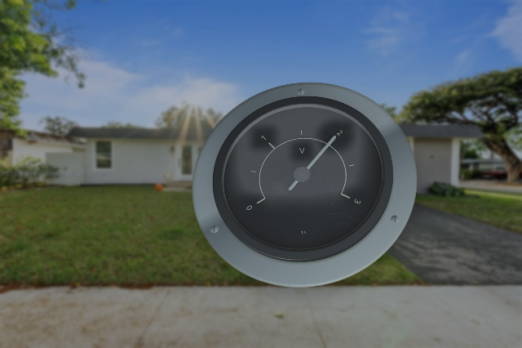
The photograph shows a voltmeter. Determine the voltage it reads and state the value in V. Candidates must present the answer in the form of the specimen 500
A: 2
